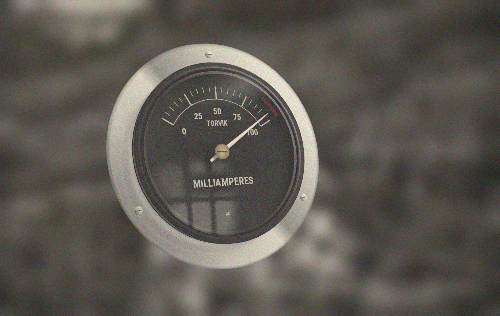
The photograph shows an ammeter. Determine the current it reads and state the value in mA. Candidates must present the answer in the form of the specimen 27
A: 95
